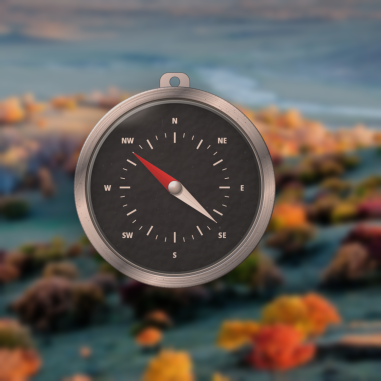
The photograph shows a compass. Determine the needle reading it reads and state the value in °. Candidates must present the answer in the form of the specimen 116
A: 310
